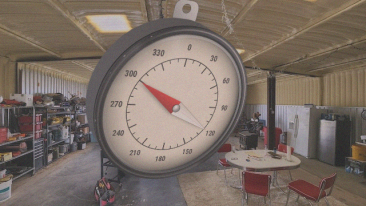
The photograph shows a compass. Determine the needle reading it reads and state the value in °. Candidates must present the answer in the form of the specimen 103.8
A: 300
